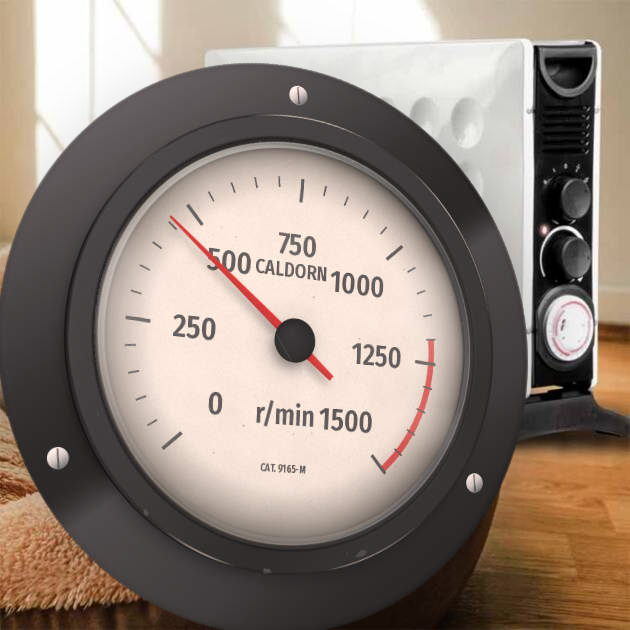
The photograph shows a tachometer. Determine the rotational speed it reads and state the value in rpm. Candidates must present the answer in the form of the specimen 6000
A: 450
